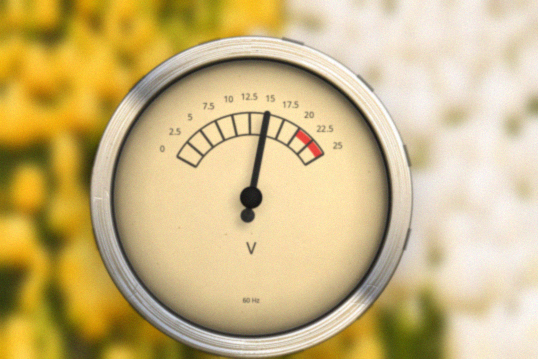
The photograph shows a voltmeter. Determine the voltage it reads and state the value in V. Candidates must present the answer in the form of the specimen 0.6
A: 15
